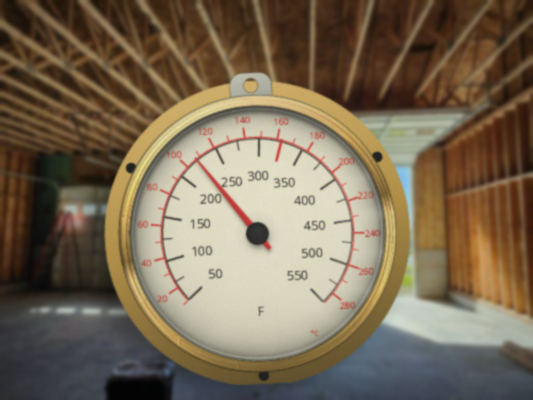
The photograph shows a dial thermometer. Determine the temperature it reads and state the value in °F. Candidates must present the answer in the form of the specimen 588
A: 225
